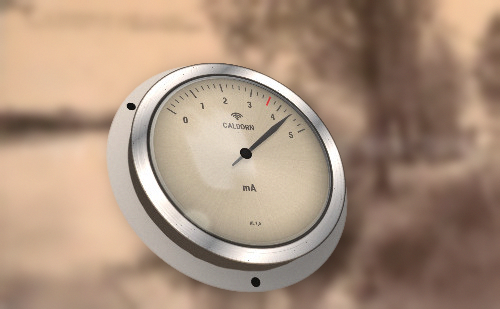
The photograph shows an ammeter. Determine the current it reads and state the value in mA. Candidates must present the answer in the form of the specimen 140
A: 4.4
